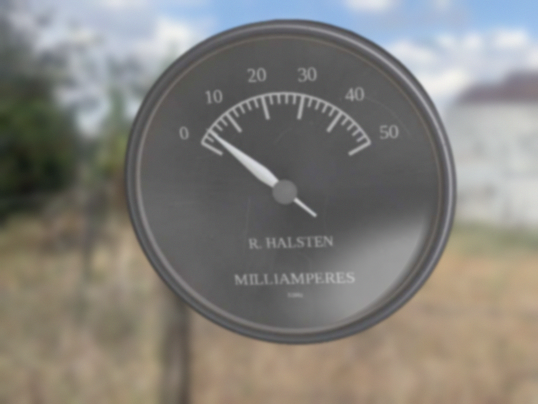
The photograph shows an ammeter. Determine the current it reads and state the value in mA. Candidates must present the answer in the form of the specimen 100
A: 4
